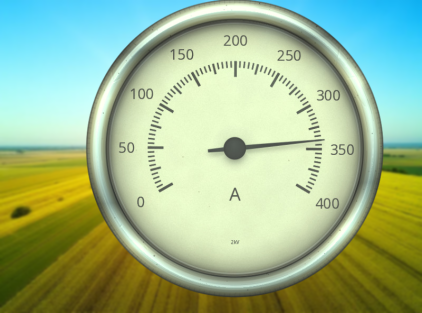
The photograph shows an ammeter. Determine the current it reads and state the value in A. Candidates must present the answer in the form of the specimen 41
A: 340
